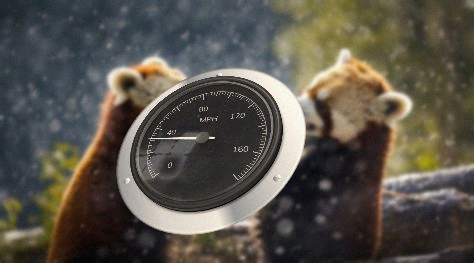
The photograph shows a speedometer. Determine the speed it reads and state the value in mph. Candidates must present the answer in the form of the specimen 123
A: 30
